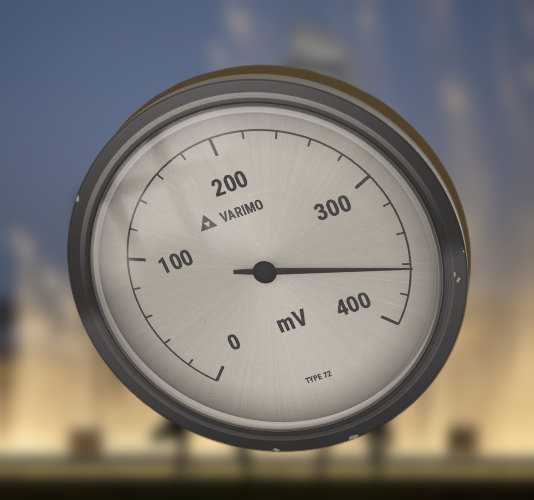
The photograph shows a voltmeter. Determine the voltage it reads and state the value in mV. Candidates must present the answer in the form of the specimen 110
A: 360
